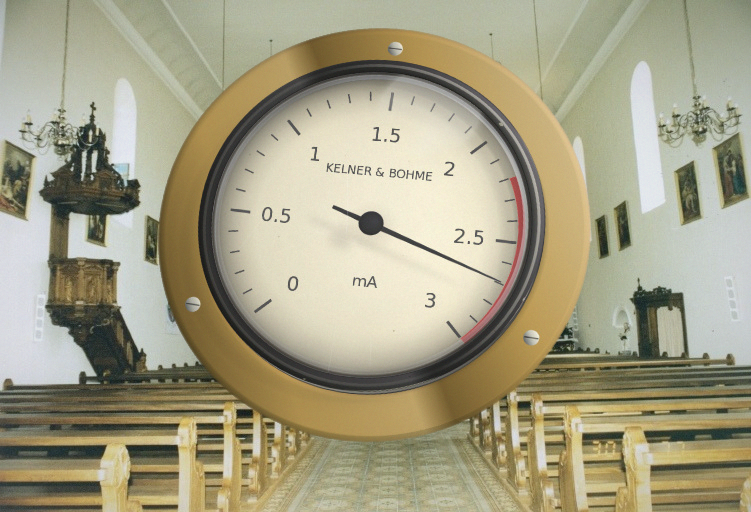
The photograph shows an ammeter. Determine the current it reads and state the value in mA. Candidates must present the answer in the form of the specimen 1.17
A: 2.7
